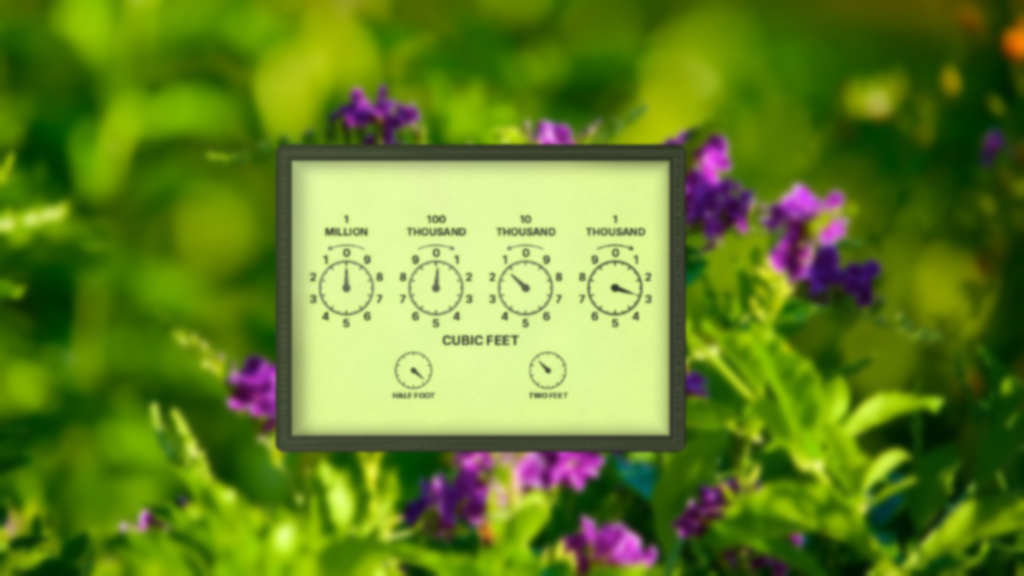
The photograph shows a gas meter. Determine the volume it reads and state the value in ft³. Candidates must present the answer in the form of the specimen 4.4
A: 1300
